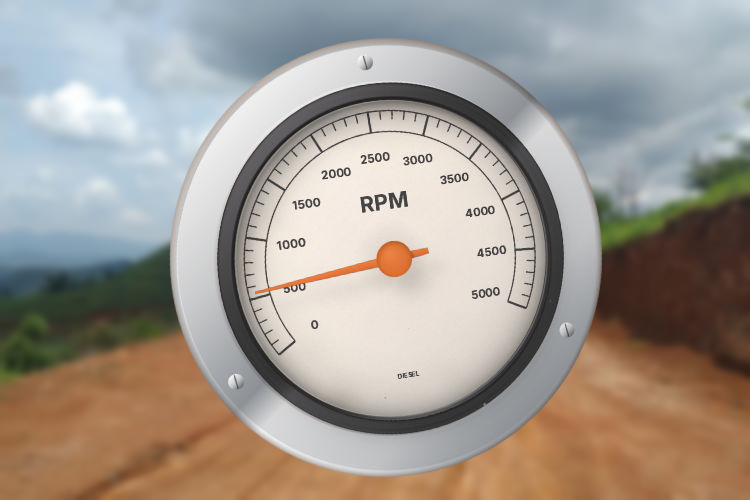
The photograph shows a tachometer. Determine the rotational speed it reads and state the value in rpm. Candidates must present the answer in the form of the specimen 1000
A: 550
